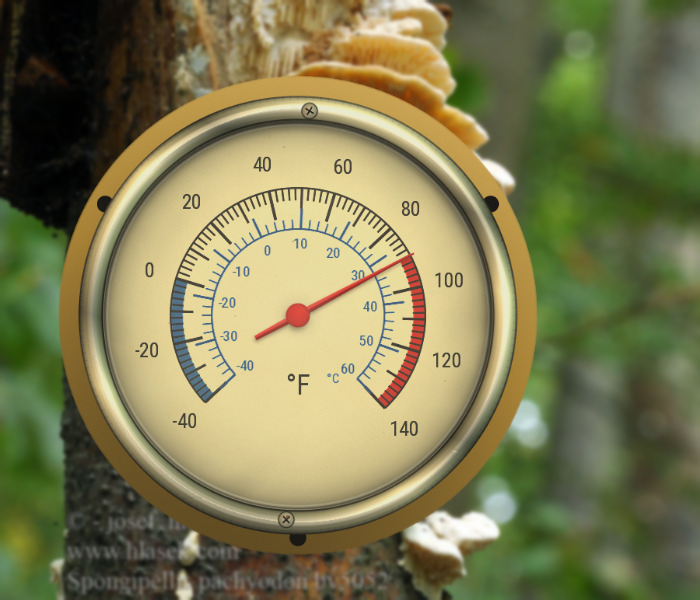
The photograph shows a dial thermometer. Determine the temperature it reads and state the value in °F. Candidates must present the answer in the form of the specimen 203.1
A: 90
